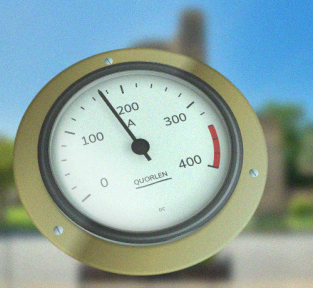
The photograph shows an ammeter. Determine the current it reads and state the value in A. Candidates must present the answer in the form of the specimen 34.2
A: 170
